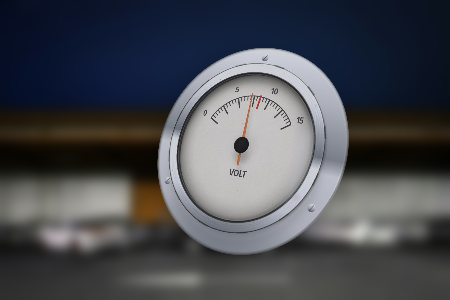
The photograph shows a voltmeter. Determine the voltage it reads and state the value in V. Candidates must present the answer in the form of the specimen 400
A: 7.5
